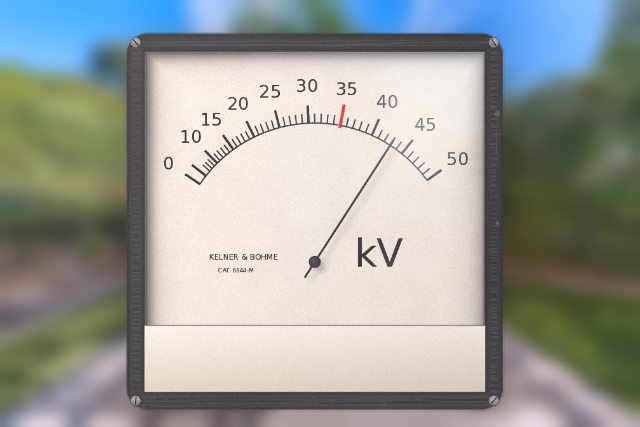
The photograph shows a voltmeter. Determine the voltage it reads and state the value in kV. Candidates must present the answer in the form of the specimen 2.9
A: 43
